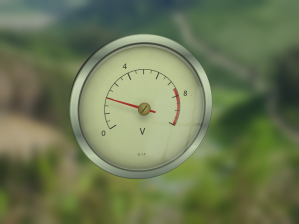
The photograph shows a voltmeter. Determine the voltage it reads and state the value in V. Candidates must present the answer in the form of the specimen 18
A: 2
